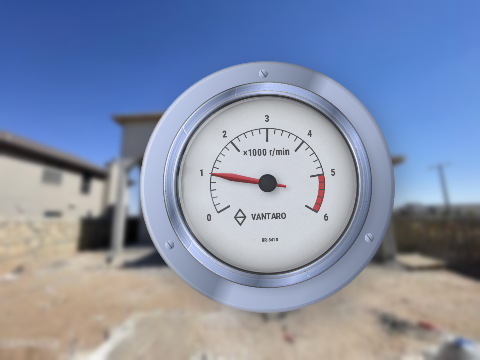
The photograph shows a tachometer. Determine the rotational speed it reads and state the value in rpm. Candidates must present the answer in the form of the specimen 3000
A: 1000
